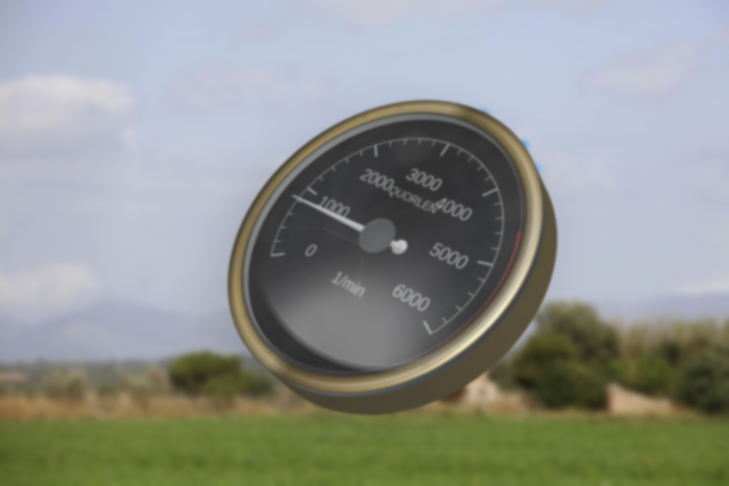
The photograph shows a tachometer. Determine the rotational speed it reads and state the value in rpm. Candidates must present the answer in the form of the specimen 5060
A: 800
